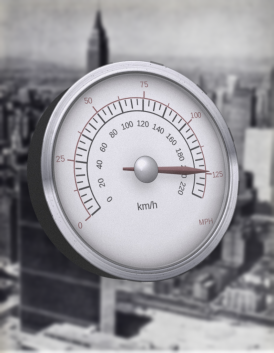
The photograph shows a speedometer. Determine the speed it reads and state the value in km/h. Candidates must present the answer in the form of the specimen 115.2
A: 200
